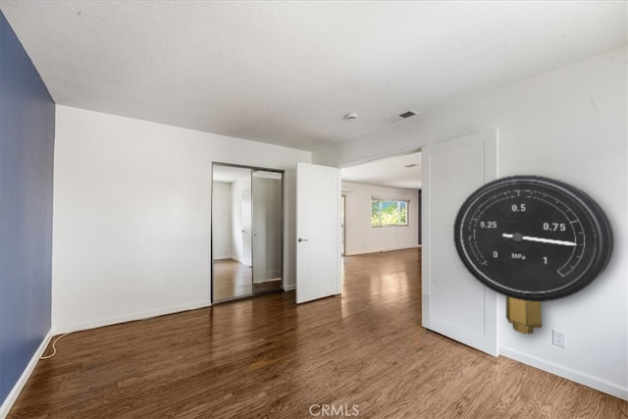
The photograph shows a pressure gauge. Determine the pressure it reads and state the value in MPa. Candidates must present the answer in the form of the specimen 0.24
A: 0.85
